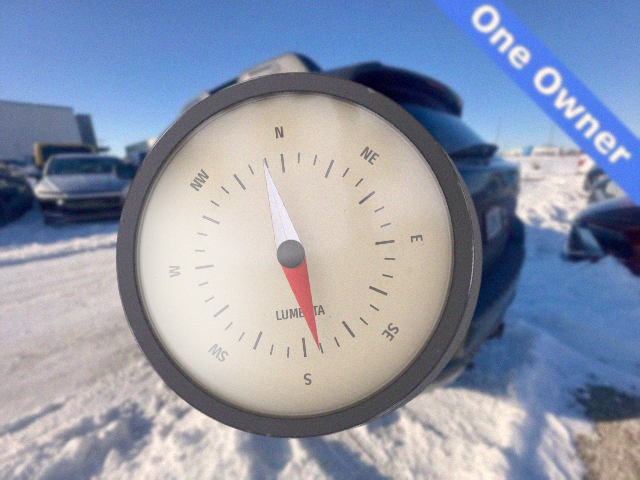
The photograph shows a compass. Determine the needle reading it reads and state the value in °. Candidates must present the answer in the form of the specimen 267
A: 170
